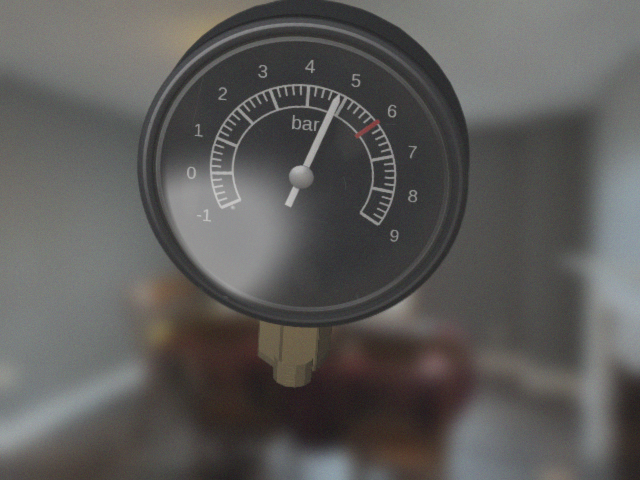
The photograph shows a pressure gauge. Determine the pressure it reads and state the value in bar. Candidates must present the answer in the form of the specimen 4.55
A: 4.8
